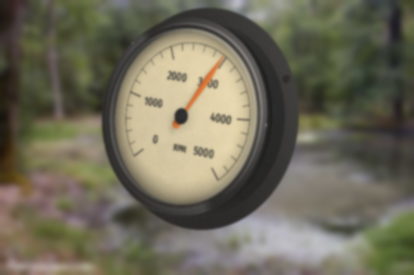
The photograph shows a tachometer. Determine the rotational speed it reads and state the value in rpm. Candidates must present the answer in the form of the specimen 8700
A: 3000
